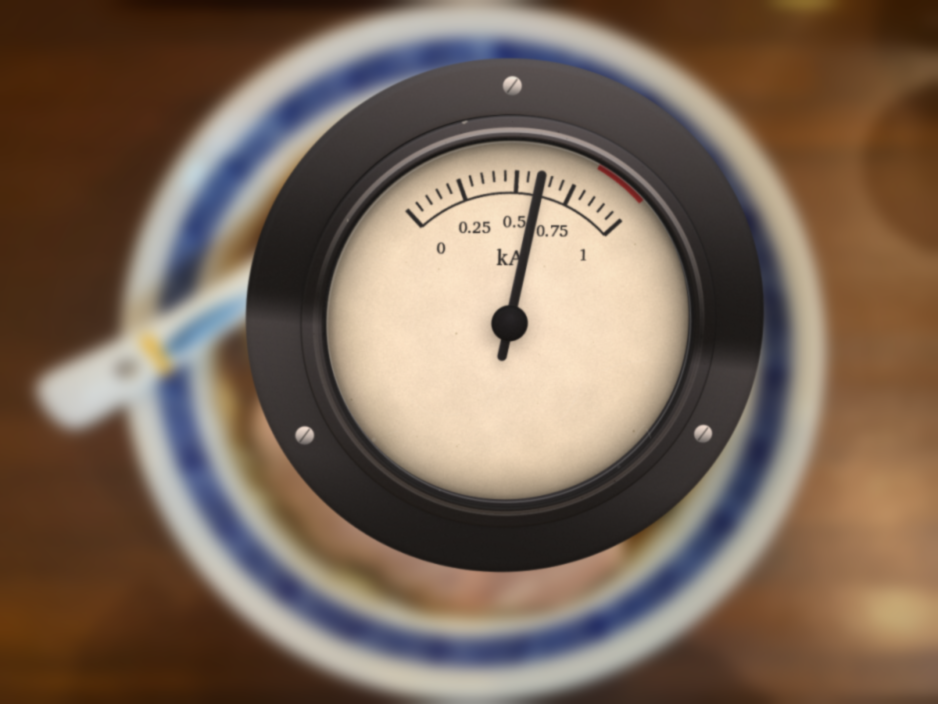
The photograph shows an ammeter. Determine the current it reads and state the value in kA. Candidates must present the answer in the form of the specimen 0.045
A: 0.6
